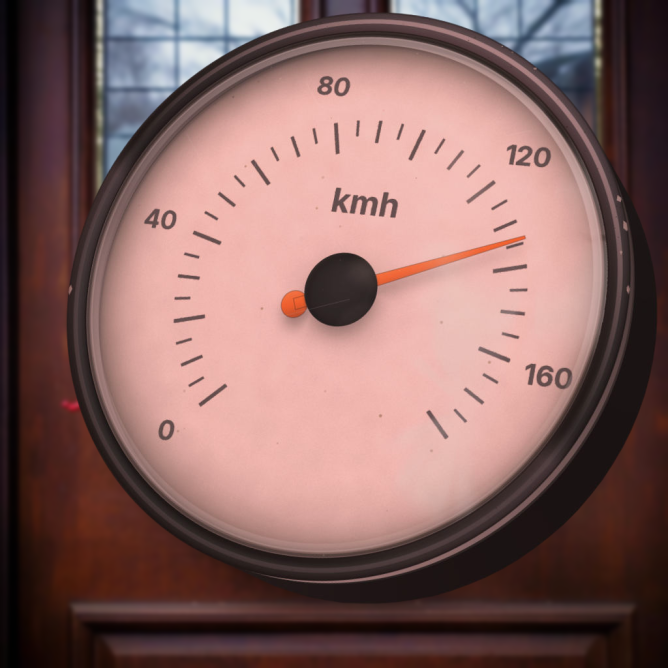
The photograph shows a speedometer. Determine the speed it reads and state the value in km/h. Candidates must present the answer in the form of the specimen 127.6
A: 135
